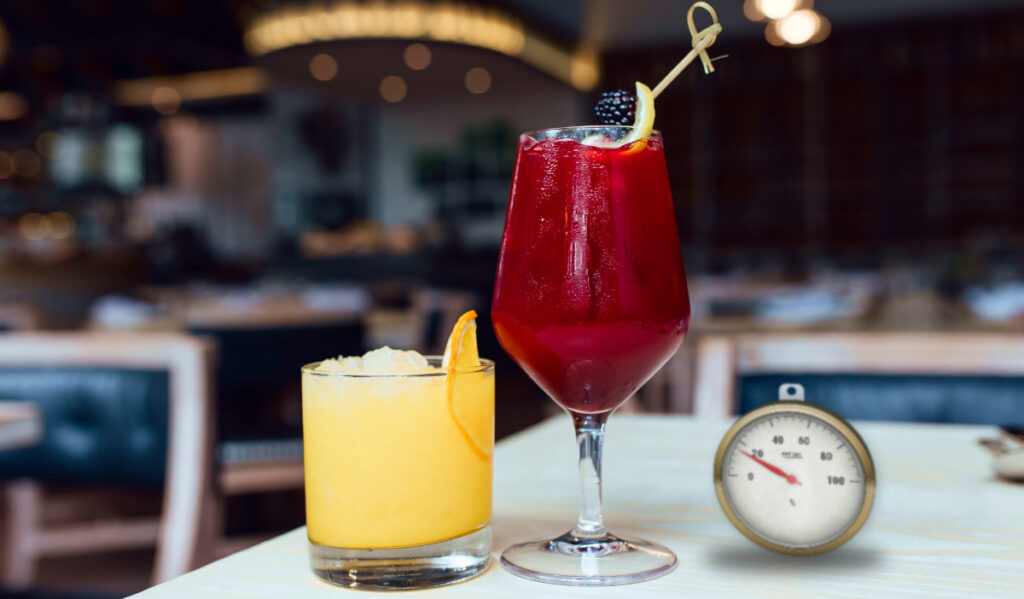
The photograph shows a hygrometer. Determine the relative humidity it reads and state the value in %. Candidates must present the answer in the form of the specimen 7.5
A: 16
